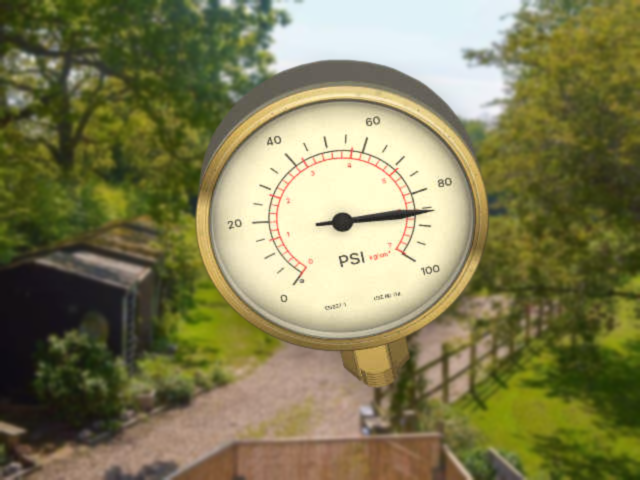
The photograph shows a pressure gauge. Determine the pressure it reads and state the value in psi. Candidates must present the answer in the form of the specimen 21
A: 85
